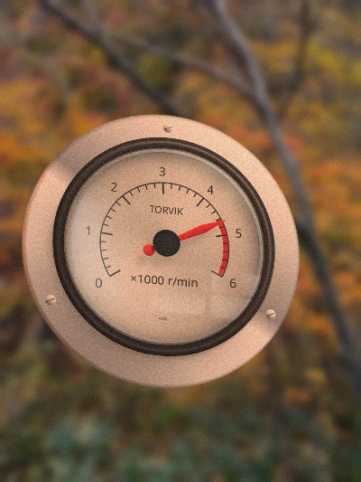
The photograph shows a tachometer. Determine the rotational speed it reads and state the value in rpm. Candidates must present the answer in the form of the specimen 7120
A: 4700
